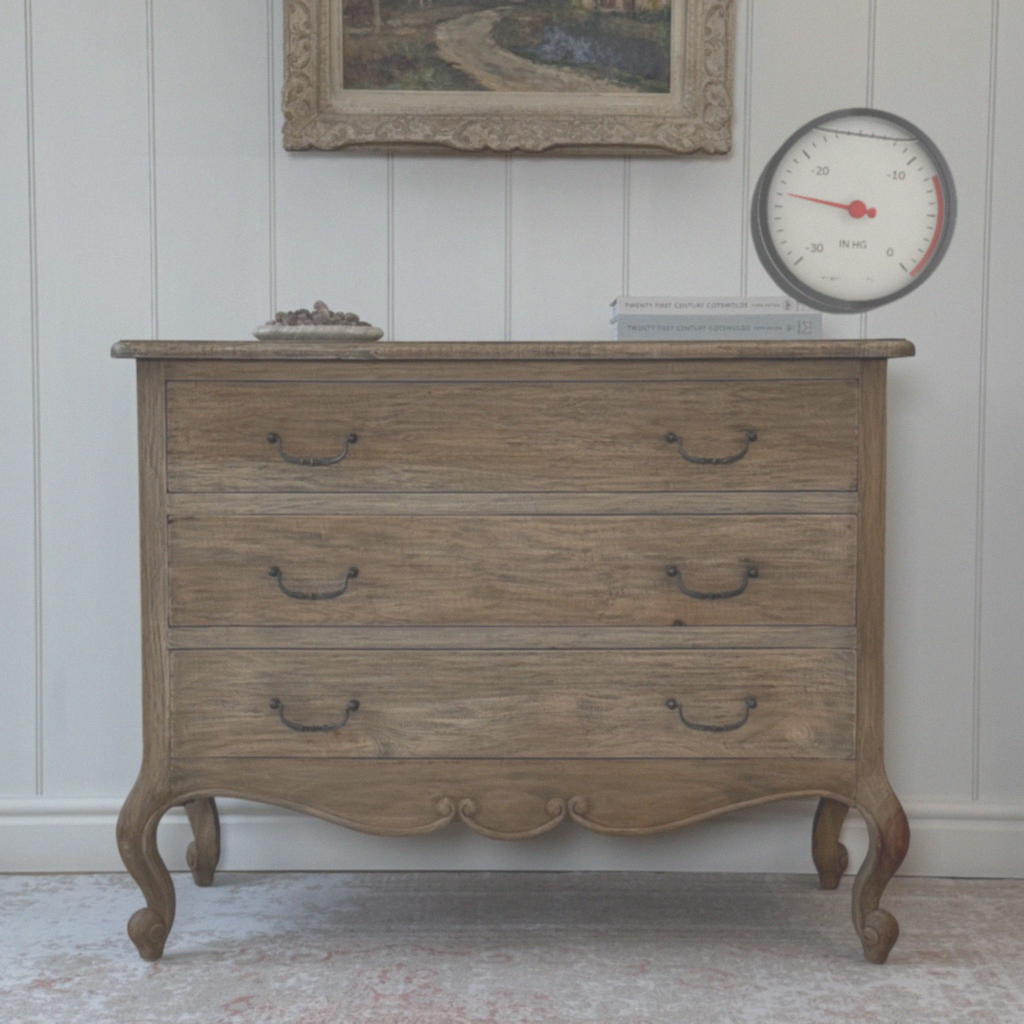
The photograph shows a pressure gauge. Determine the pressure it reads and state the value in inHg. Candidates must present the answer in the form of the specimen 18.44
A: -24
